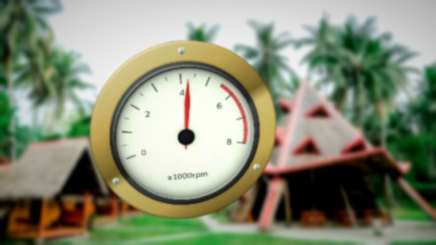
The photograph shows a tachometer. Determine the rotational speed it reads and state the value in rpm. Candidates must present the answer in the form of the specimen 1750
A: 4250
